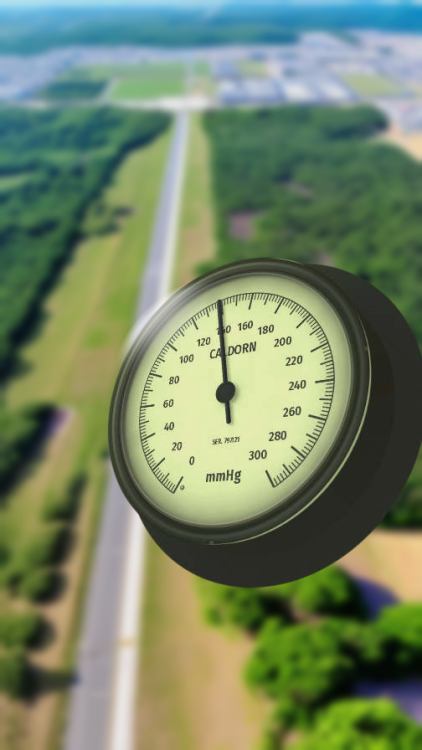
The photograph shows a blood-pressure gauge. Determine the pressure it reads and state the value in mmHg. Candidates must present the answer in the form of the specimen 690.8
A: 140
